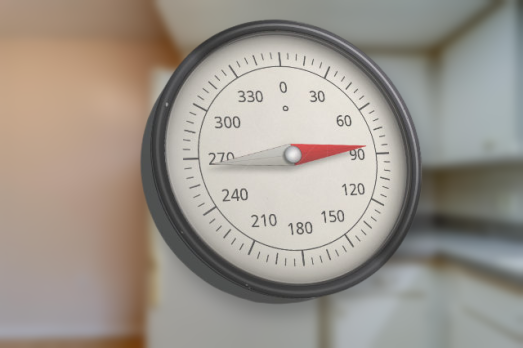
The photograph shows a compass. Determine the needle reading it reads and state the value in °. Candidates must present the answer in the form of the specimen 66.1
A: 85
